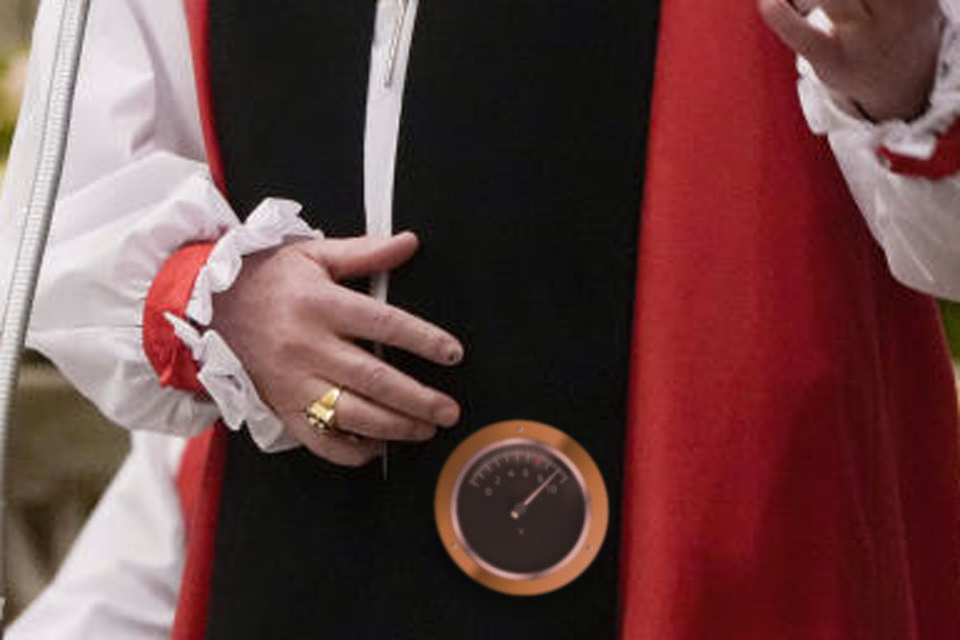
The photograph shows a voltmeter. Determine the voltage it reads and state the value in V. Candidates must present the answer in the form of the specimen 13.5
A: 9
